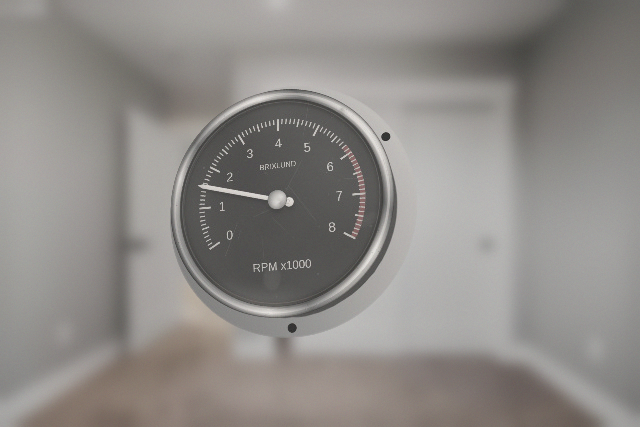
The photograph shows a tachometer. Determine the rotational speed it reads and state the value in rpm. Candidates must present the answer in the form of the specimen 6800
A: 1500
